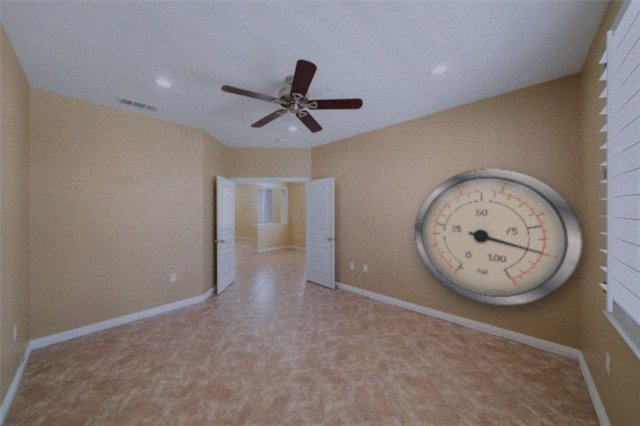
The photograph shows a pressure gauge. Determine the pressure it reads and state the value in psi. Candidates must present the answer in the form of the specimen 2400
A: 85
